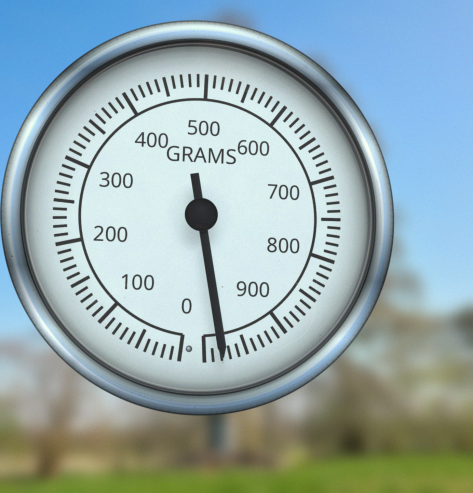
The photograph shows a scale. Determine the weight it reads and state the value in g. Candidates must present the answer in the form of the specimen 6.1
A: 980
